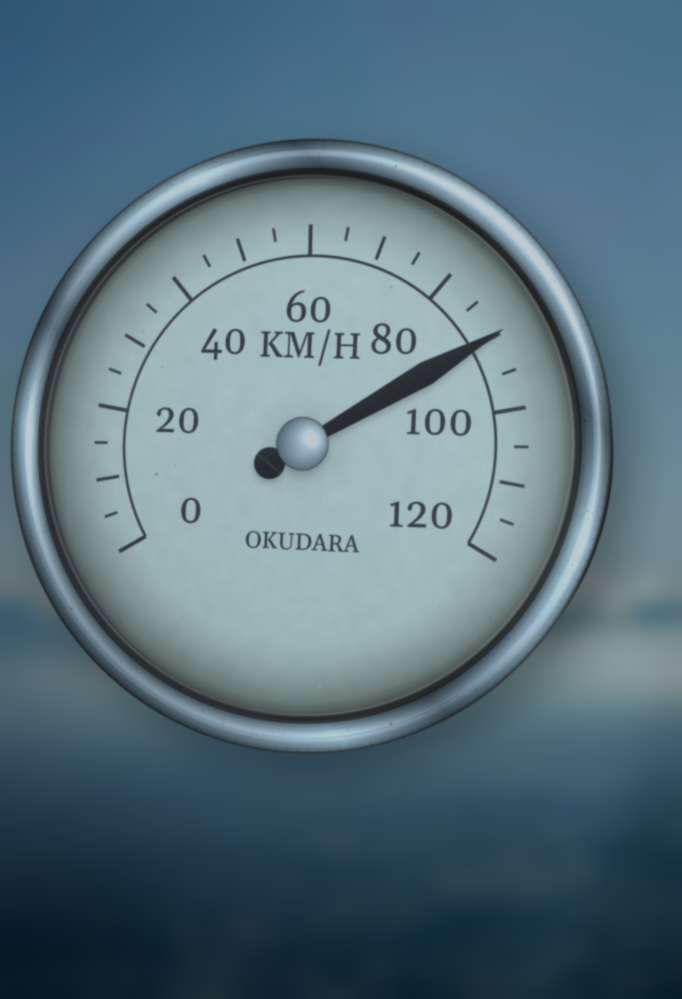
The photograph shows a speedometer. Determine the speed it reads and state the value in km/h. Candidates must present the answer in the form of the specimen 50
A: 90
